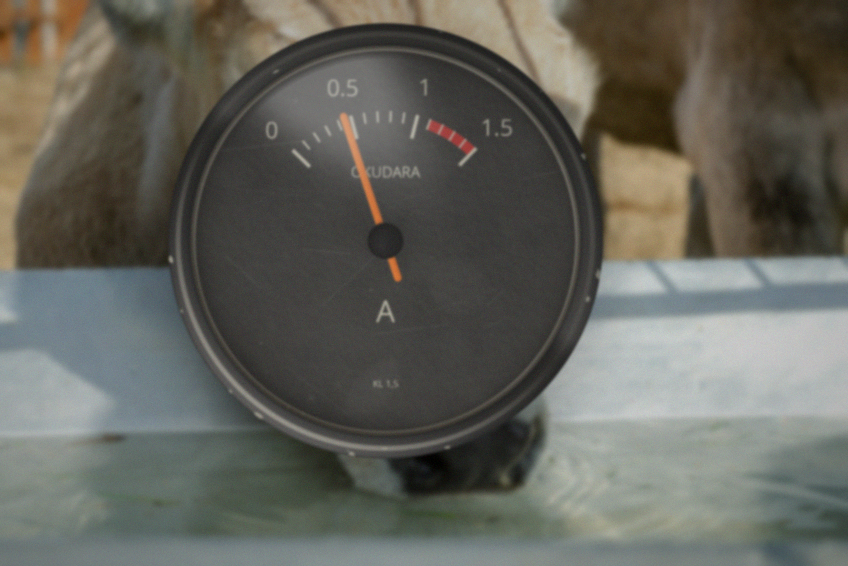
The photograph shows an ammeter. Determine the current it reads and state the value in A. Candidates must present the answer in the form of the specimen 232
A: 0.45
